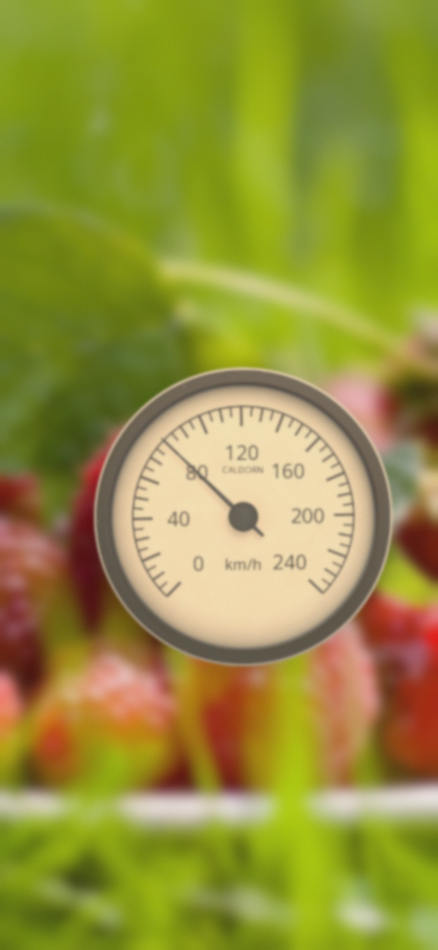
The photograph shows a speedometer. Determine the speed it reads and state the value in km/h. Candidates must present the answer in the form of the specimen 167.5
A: 80
